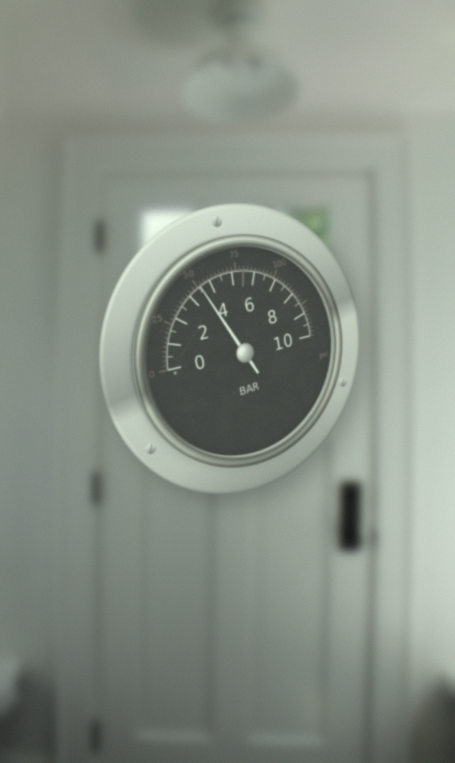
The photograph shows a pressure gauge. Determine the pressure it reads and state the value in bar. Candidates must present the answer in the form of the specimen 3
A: 3.5
